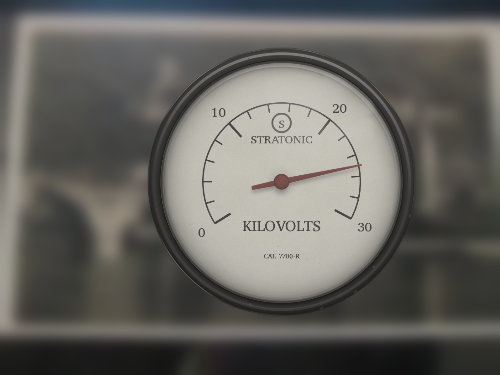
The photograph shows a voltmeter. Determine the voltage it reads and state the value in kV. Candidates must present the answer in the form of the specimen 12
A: 25
